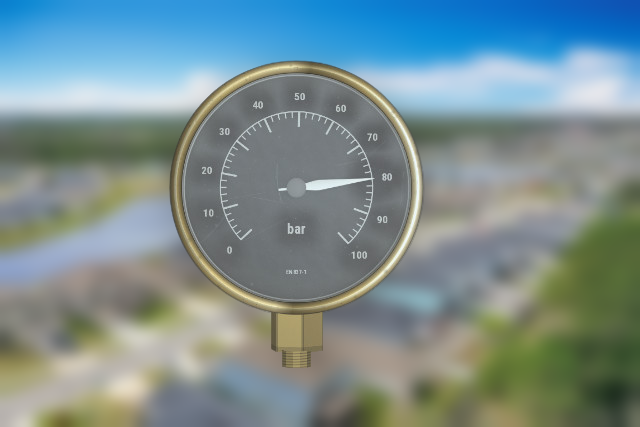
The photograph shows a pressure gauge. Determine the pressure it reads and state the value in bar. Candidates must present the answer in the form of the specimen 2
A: 80
